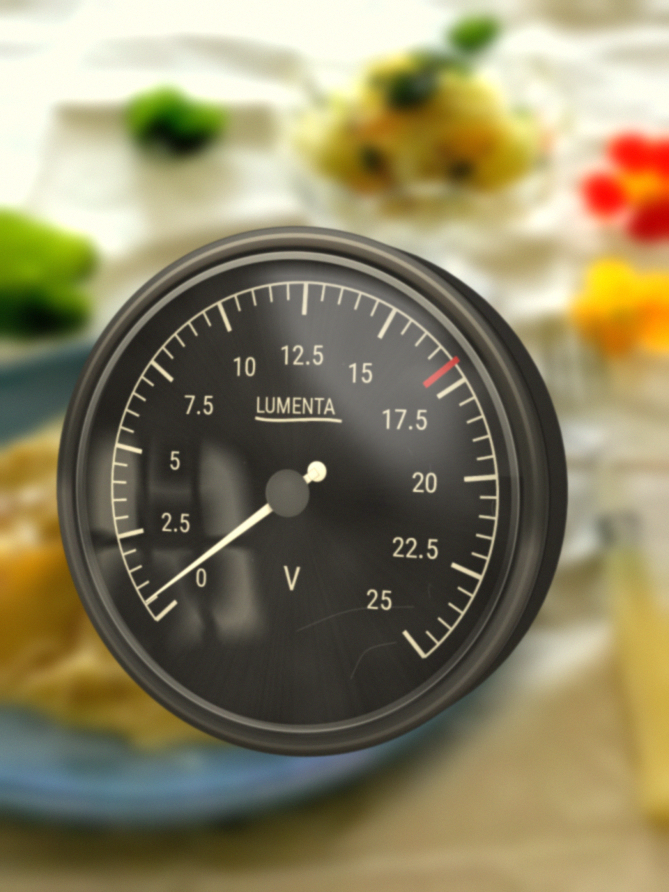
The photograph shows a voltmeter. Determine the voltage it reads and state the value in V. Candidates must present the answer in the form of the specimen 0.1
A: 0.5
